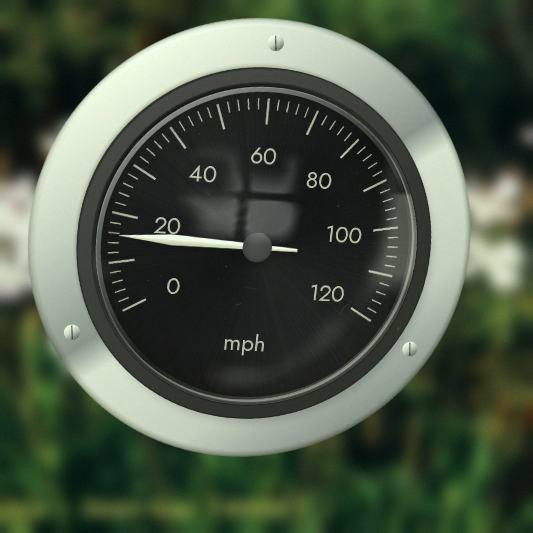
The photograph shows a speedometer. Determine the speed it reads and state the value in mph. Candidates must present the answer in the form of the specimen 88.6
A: 16
